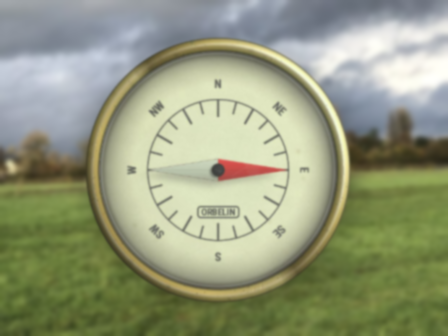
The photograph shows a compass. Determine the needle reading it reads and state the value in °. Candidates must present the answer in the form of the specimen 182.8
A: 90
